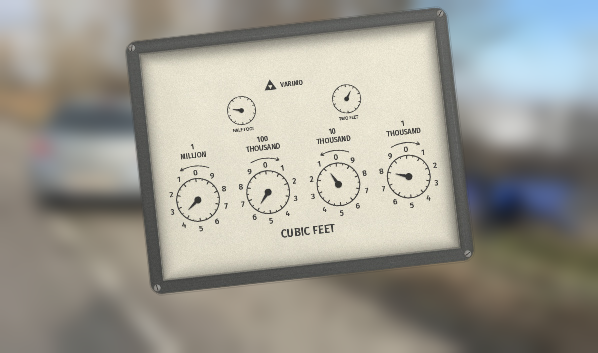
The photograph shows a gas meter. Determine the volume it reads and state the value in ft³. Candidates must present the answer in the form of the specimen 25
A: 360800
